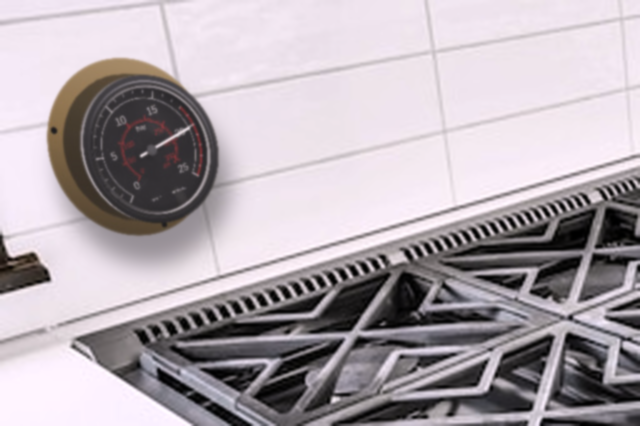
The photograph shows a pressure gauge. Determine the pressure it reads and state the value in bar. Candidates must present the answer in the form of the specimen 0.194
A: 20
